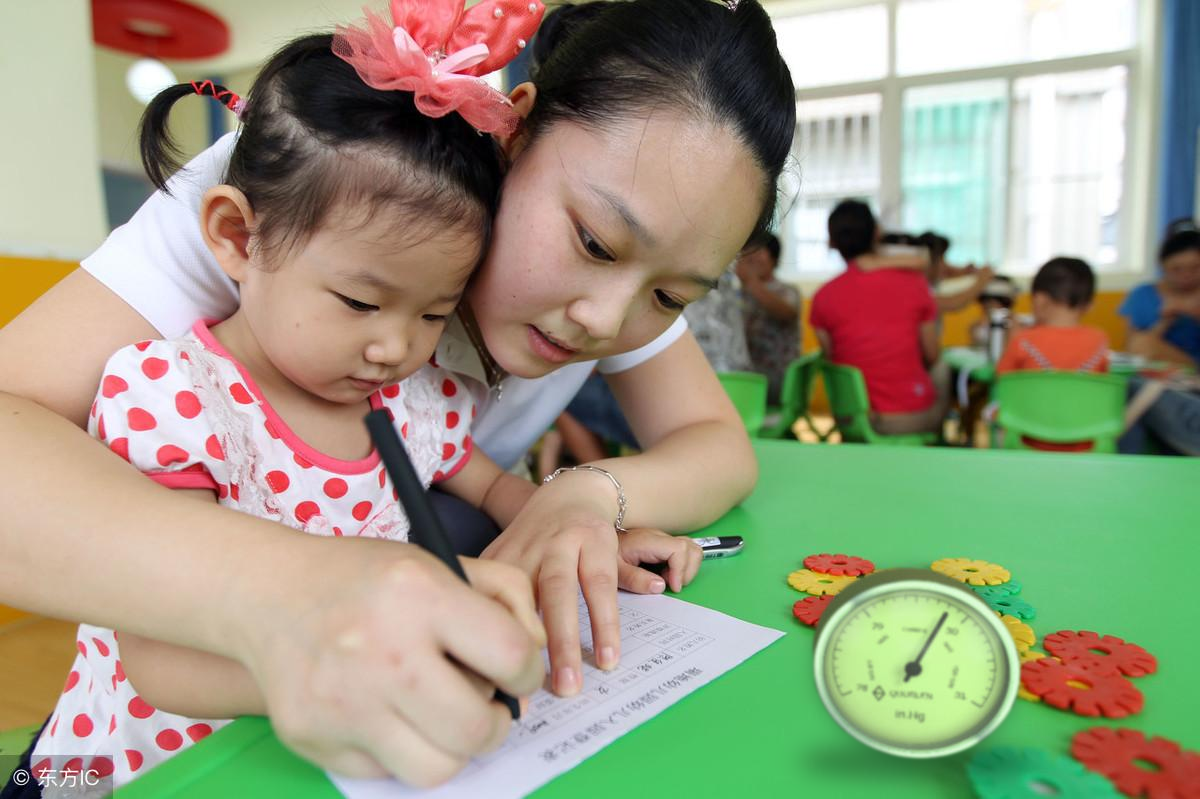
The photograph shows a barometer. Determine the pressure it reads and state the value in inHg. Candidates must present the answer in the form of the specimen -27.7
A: 29.8
